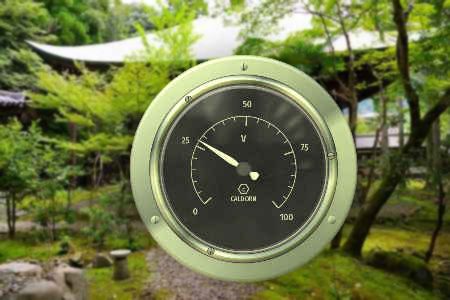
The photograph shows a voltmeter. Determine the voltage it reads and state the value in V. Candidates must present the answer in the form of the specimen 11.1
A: 27.5
